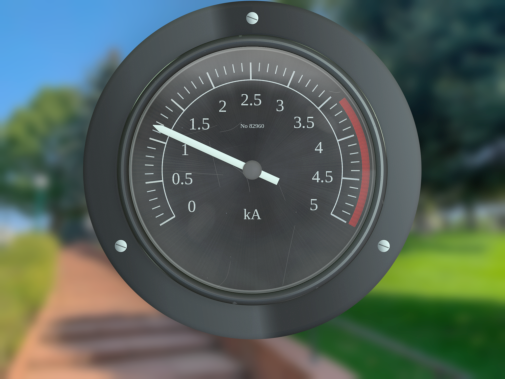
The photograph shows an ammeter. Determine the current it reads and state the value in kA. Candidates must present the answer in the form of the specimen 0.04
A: 1.15
